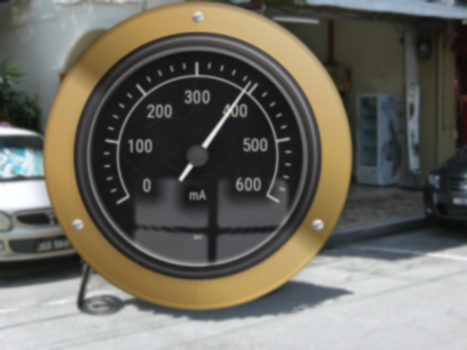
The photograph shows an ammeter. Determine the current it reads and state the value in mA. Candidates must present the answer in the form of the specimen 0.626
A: 390
